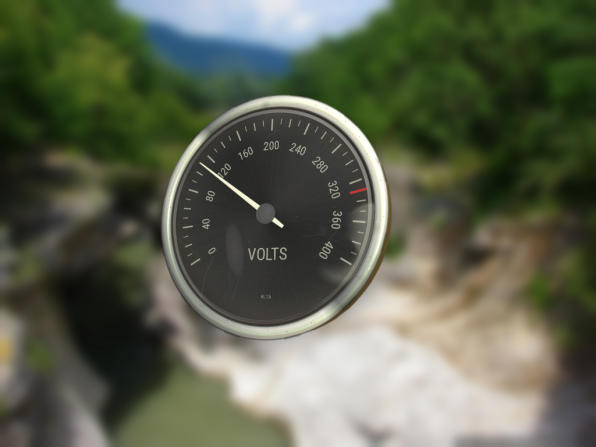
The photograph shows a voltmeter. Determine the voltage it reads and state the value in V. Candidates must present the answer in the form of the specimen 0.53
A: 110
